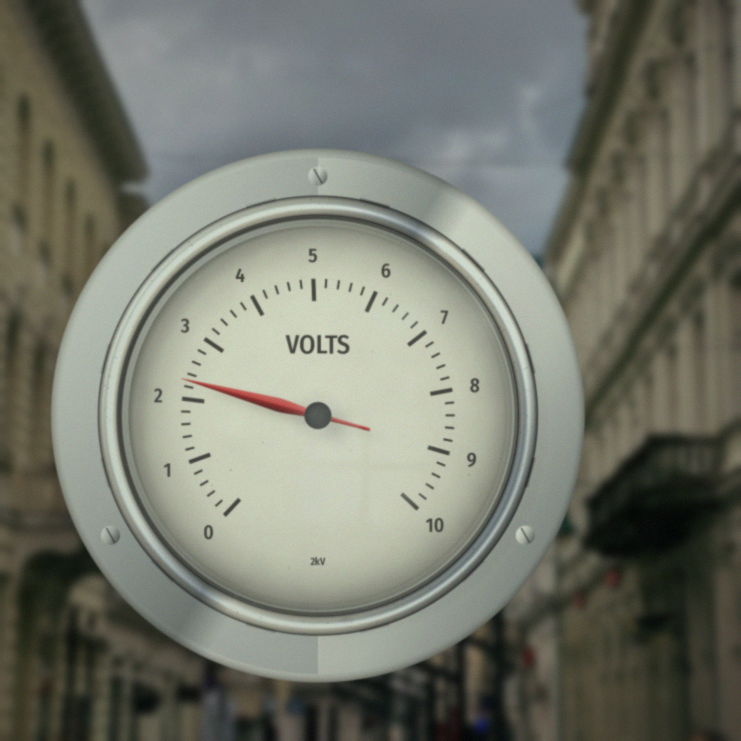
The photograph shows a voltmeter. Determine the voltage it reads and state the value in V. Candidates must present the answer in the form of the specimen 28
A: 2.3
